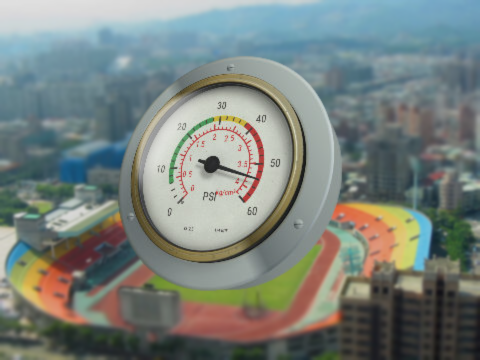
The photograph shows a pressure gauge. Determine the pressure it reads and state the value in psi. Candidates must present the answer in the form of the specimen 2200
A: 54
